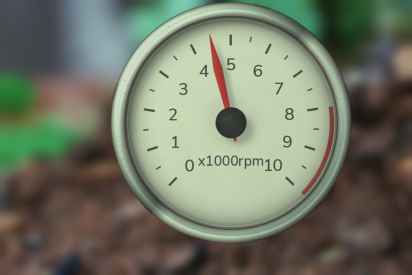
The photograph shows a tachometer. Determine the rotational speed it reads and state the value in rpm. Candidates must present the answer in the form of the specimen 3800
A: 4500
